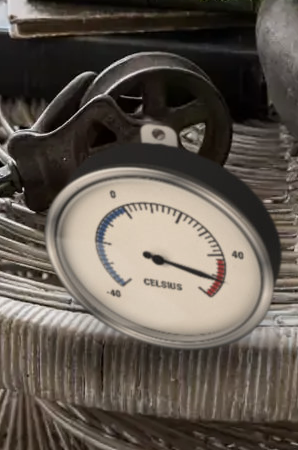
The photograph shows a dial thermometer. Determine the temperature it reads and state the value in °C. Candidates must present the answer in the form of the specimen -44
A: 50
